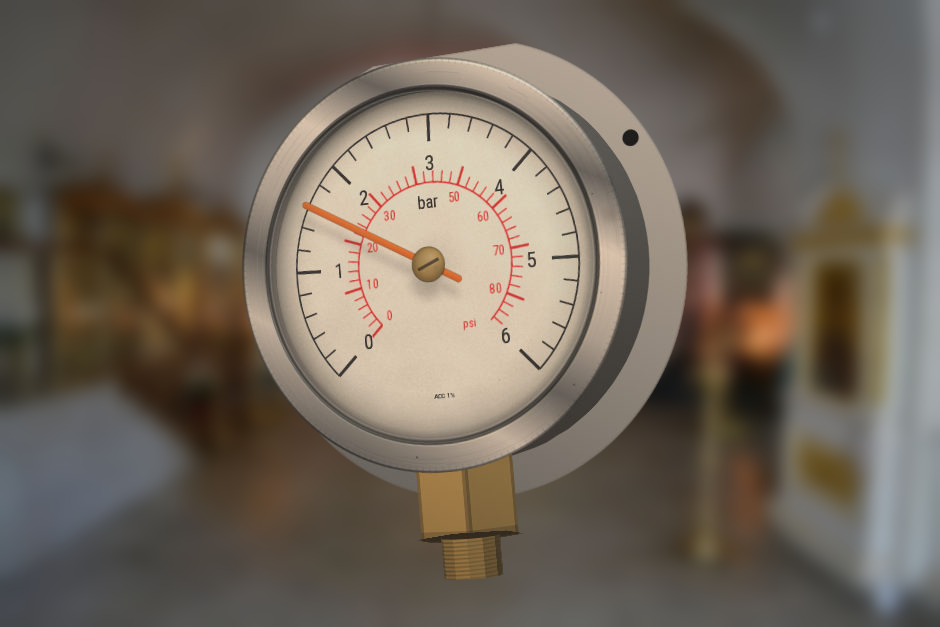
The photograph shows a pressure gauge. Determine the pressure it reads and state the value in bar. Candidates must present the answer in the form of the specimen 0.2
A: 1.6
